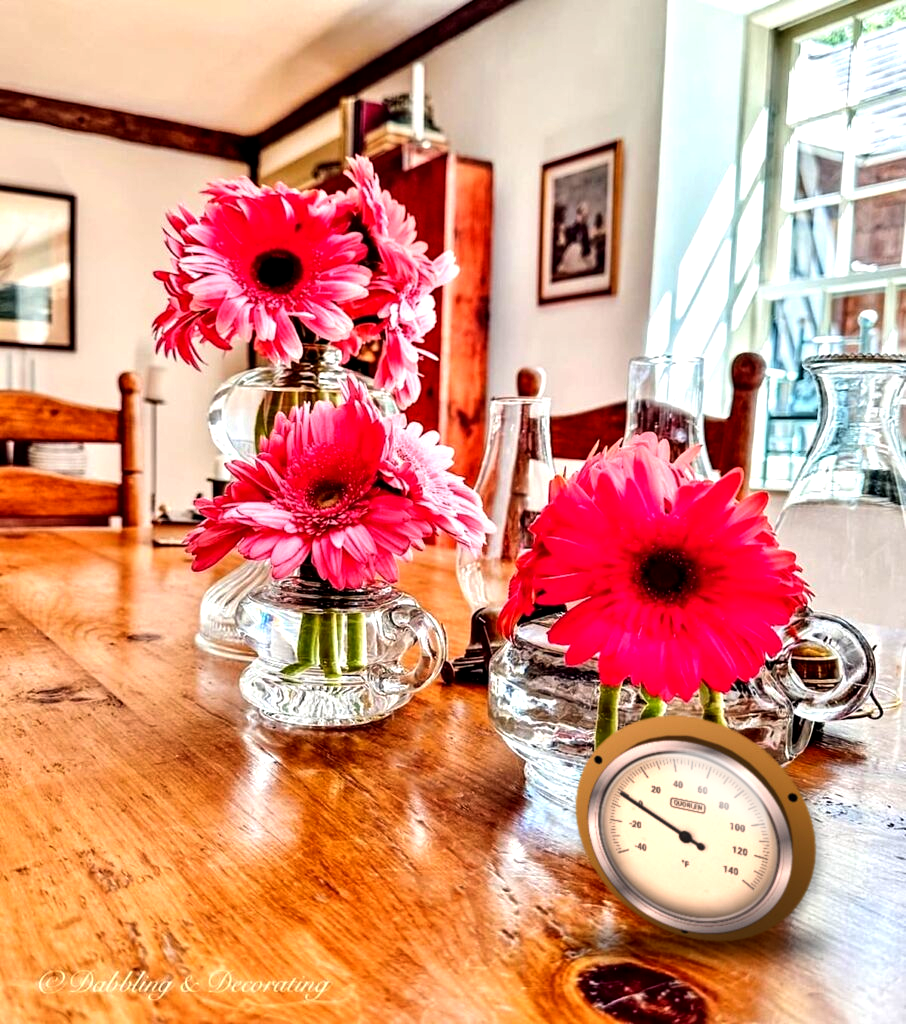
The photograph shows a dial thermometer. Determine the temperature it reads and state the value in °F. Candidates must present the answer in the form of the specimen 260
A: 0
